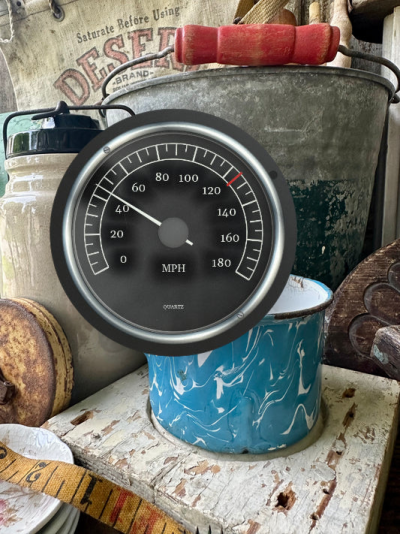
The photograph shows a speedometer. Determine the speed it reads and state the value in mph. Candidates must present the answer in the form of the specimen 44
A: 45
